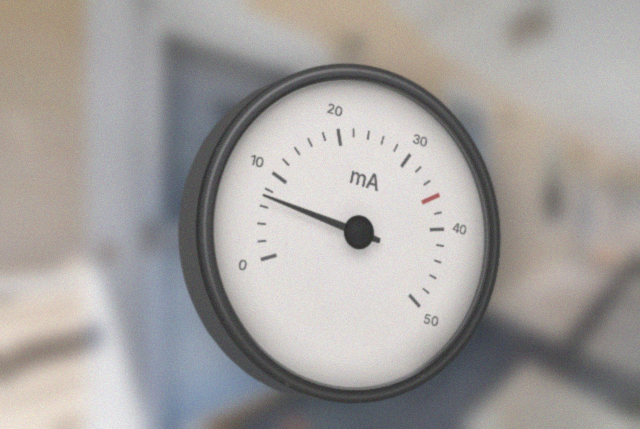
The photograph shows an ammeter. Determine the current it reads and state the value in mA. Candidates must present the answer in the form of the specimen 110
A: 7
